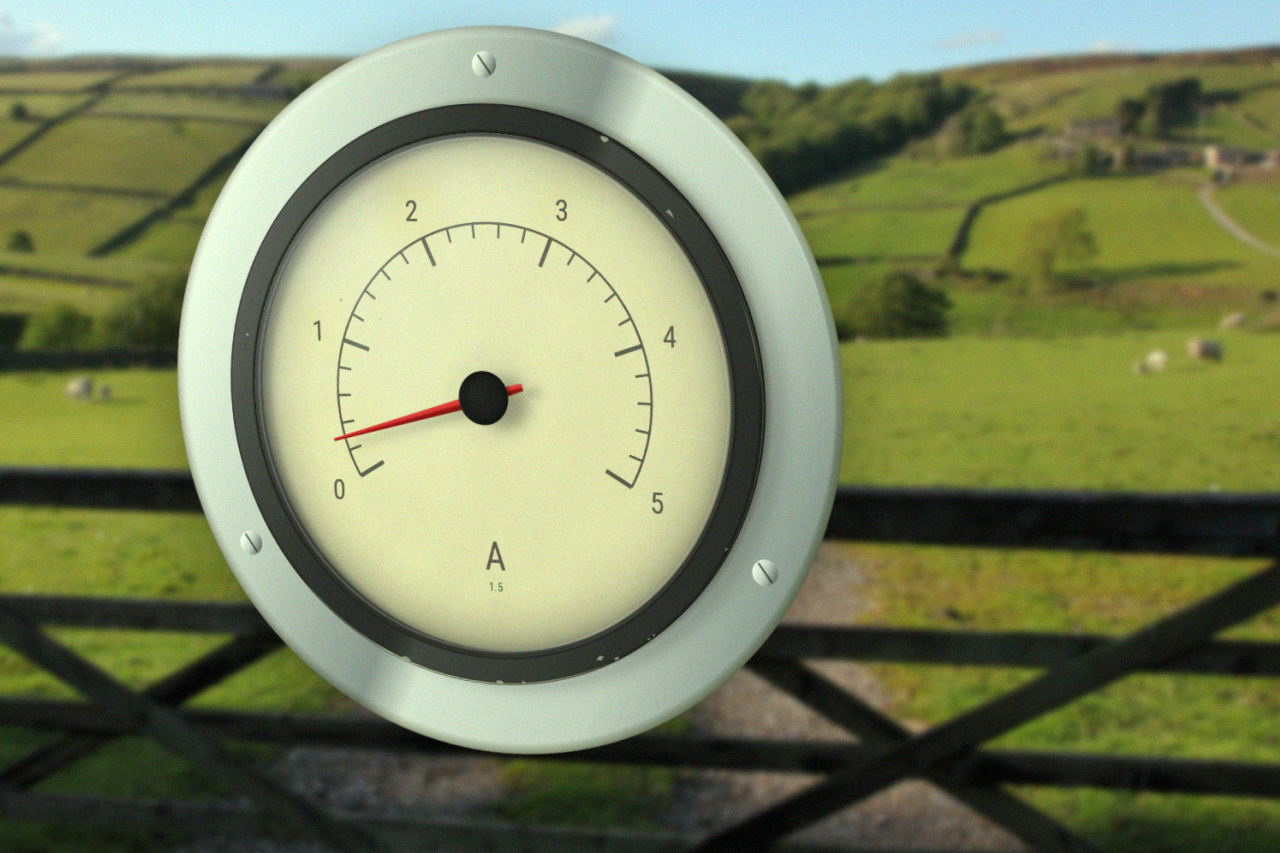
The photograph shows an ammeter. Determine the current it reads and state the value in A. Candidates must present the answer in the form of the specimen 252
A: 0.3
